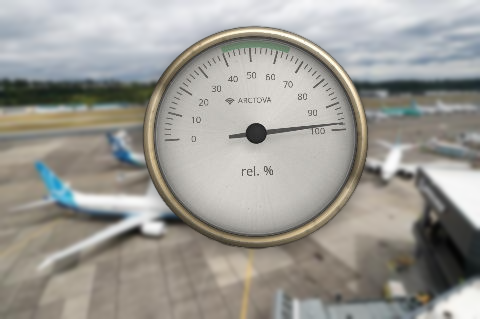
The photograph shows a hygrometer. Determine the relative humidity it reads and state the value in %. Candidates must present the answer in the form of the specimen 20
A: 98
